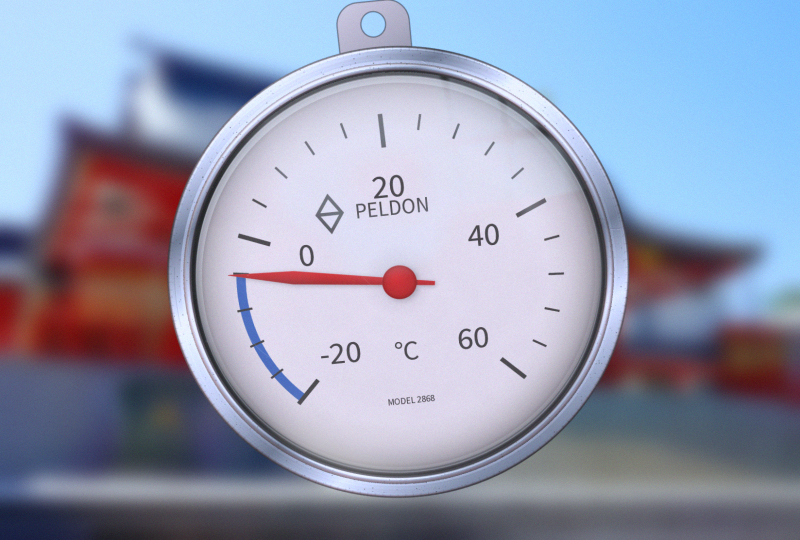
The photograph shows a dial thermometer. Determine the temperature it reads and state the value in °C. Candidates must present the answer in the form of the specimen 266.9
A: -4
